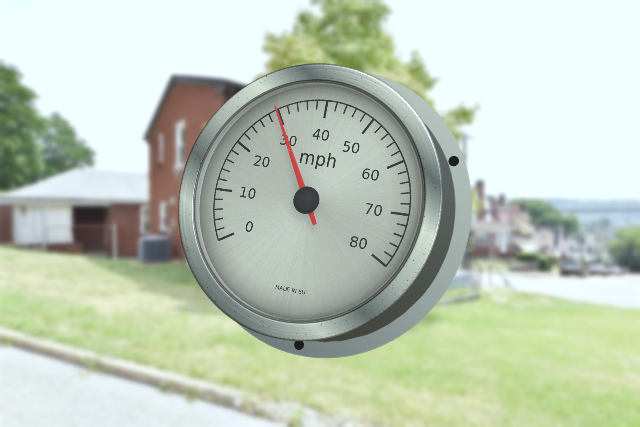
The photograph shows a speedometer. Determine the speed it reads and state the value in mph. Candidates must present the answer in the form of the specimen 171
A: 30
